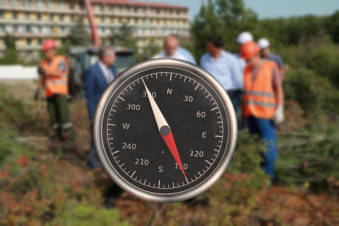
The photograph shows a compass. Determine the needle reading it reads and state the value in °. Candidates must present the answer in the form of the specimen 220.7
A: 150
